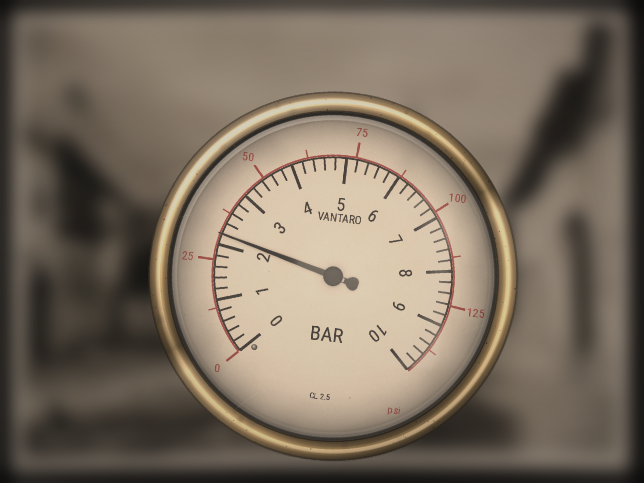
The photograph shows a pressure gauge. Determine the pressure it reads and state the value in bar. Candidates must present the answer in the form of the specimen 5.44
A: 2.2
